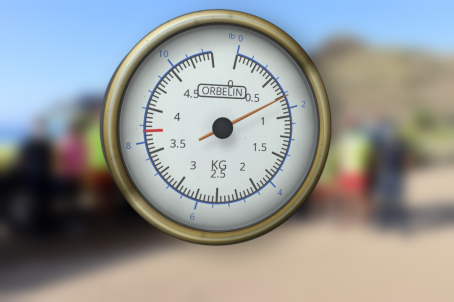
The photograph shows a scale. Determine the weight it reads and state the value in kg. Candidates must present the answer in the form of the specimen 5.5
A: 0.75
